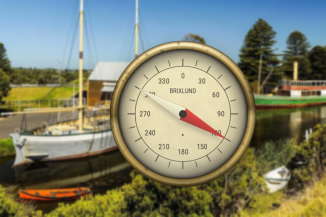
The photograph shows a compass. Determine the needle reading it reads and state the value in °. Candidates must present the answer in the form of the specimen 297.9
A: 120
